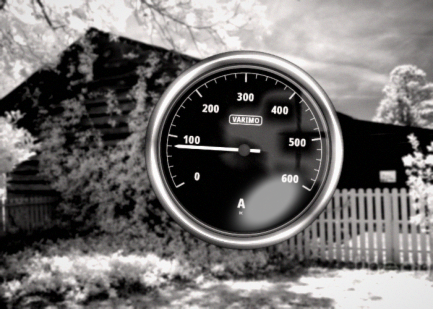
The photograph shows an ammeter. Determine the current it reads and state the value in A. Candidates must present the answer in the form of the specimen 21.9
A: 80
